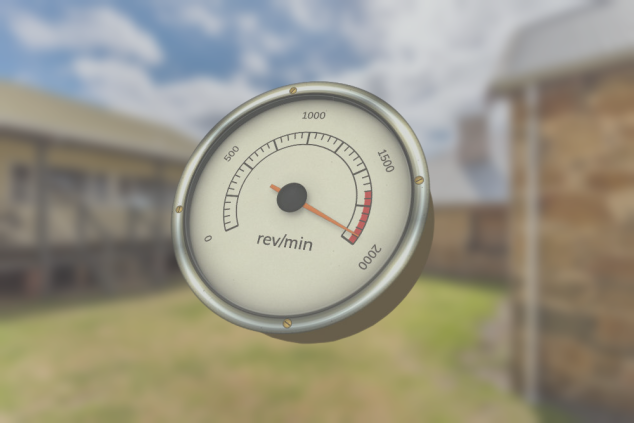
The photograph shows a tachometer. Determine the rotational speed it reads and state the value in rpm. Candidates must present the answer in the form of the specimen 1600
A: 1950
